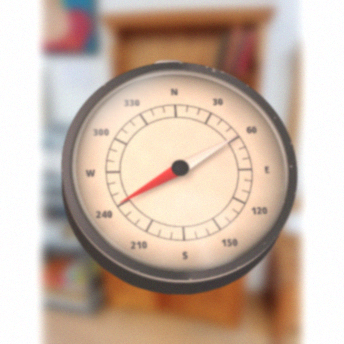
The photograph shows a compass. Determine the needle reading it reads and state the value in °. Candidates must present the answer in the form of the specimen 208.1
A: 240
